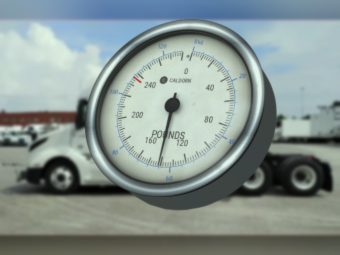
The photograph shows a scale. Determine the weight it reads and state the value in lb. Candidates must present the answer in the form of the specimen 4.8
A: 140
